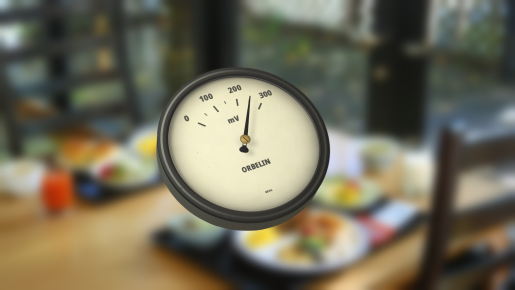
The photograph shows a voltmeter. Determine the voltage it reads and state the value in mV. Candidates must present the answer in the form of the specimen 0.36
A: 250
